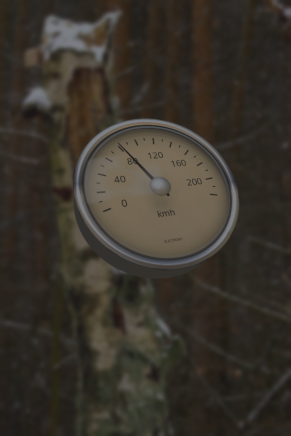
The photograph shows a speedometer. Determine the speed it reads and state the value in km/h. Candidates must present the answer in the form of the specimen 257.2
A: 80
